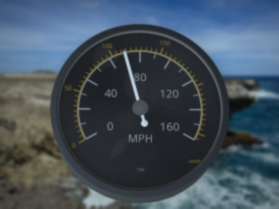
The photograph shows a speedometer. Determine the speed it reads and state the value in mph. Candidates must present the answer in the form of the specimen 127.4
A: 70
